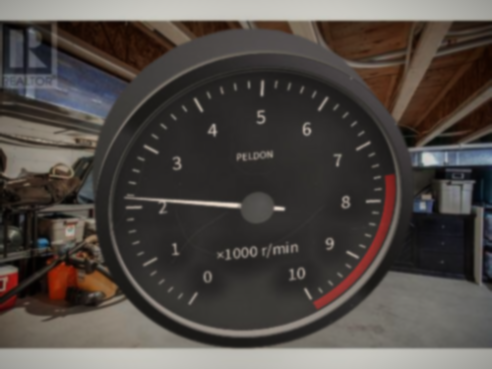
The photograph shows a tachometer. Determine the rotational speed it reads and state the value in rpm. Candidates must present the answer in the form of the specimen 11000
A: 2200
